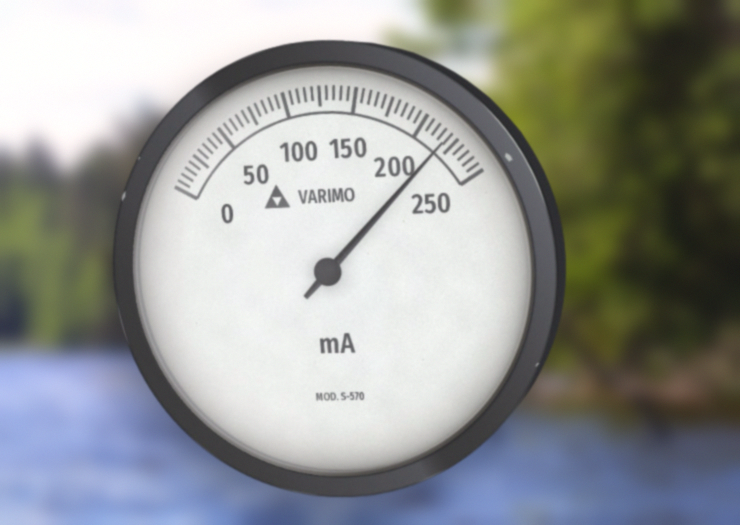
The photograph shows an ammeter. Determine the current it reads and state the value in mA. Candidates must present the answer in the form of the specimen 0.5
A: 220
